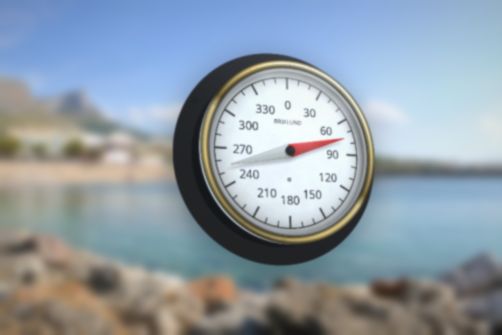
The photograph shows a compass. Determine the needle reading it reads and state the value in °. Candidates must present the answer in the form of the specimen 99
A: 75
